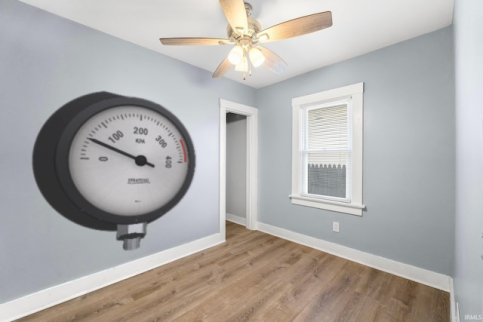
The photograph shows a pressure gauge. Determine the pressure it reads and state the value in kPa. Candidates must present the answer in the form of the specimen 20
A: 50
